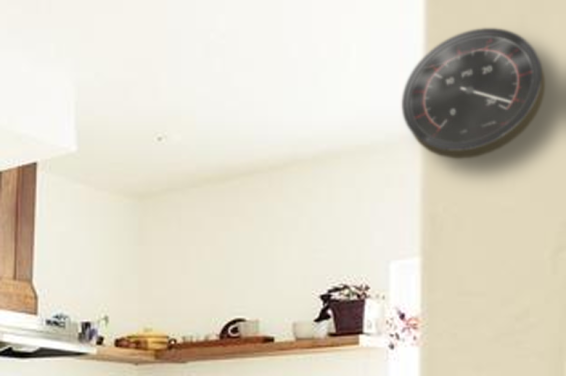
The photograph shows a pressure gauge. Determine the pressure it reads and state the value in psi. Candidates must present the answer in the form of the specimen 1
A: 29
